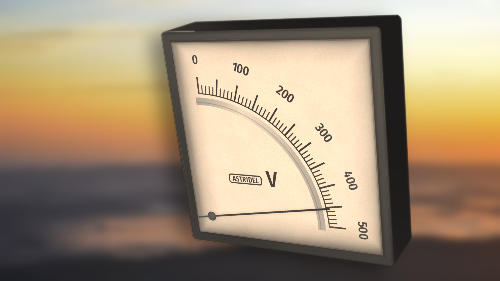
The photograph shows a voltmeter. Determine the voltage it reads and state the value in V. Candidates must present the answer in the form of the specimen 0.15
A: 450
